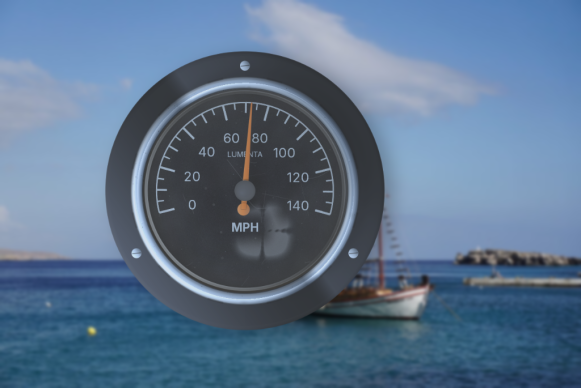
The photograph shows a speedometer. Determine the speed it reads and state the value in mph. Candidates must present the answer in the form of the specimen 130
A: 72.5
